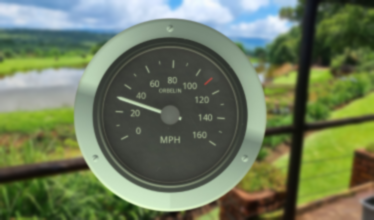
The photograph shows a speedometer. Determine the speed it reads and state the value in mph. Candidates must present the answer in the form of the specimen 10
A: 30
